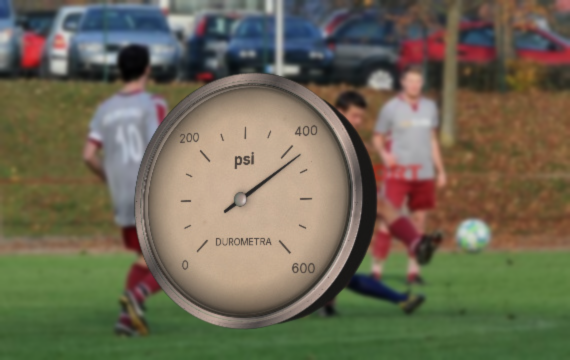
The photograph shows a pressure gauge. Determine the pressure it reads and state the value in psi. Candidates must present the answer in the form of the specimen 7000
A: 425
